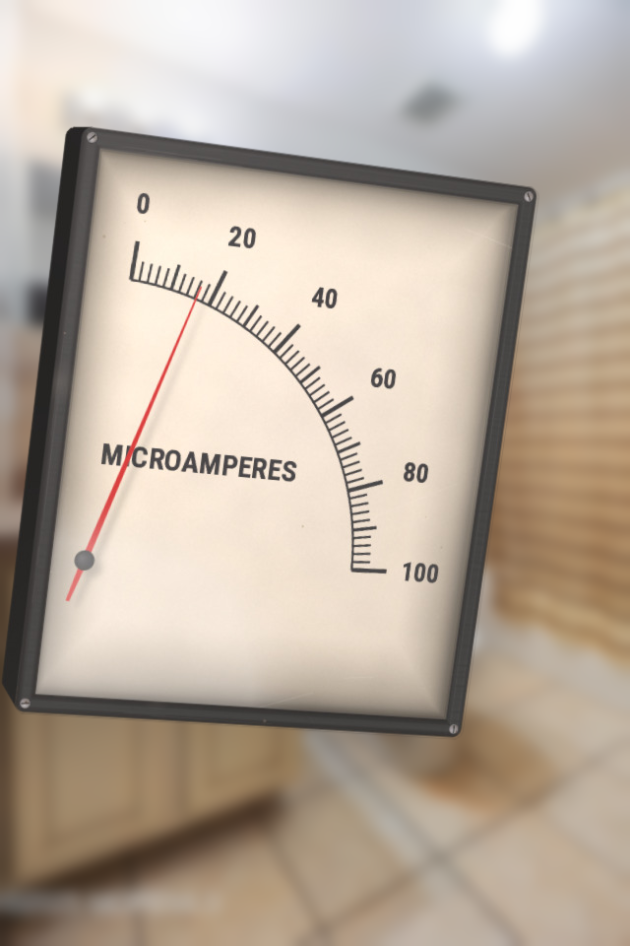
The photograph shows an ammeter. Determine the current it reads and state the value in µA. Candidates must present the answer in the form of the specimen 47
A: 16
